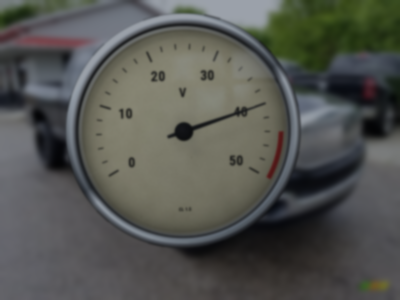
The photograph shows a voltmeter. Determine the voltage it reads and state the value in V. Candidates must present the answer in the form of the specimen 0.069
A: 40
